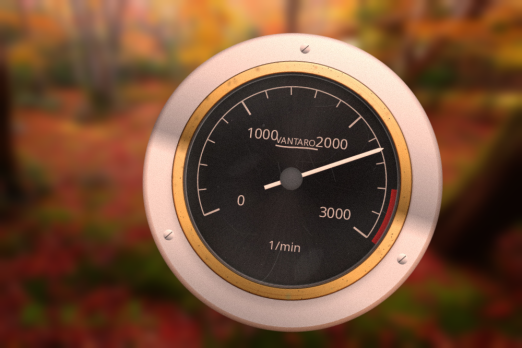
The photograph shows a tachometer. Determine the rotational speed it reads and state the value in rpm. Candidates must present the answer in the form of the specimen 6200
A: 2300
